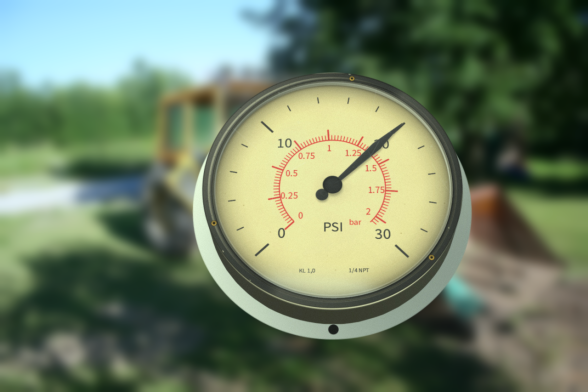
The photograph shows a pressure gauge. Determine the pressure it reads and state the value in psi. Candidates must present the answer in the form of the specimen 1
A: 20
